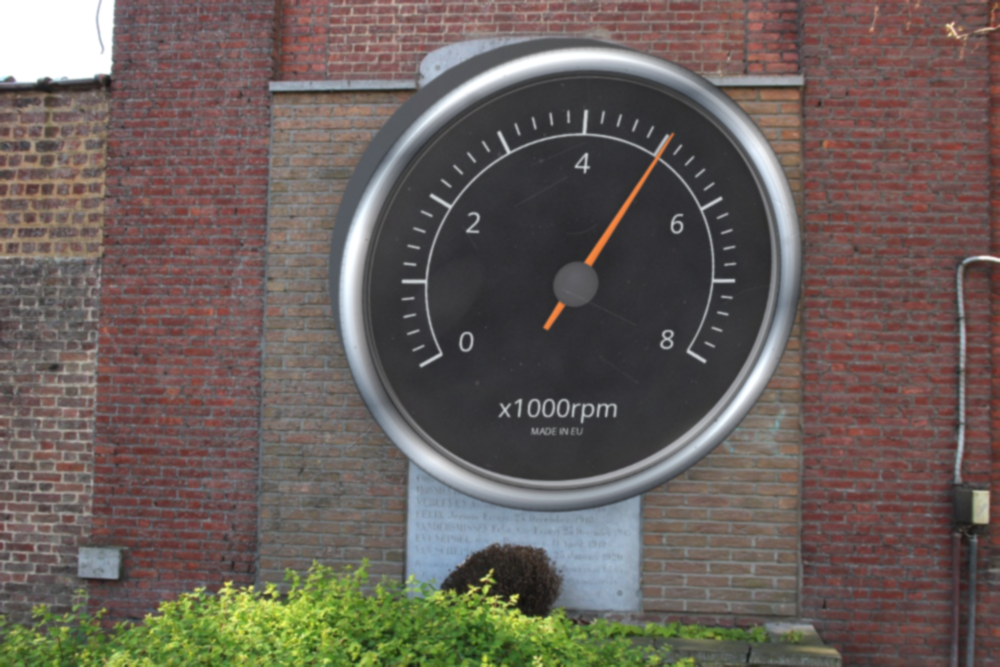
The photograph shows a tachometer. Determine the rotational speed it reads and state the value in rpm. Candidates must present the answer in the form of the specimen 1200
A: 5000
